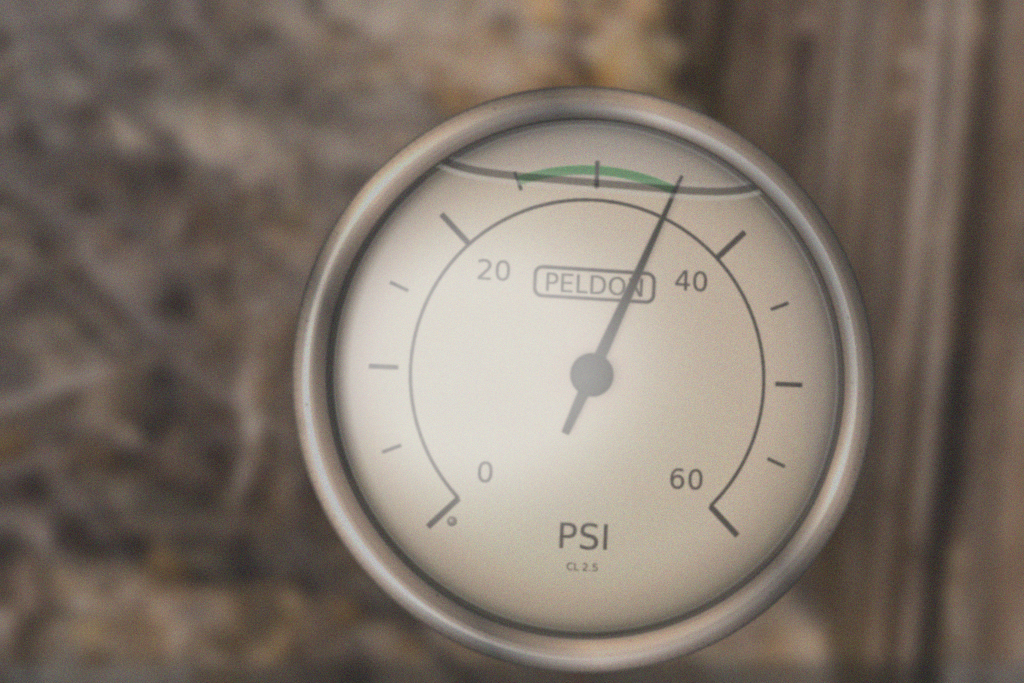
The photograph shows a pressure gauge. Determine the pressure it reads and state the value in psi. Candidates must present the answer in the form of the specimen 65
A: 35
